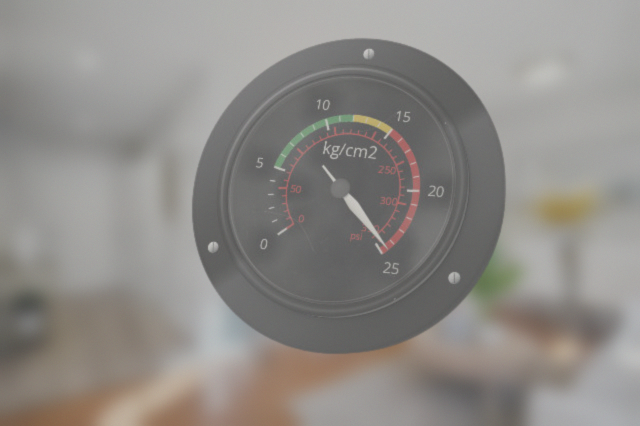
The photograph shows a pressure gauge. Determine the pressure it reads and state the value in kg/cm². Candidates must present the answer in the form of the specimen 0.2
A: 24.5
